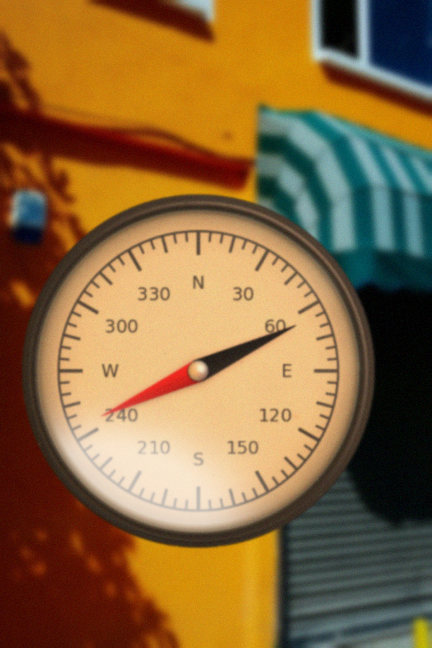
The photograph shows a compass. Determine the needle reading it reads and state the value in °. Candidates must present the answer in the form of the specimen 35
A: 245
